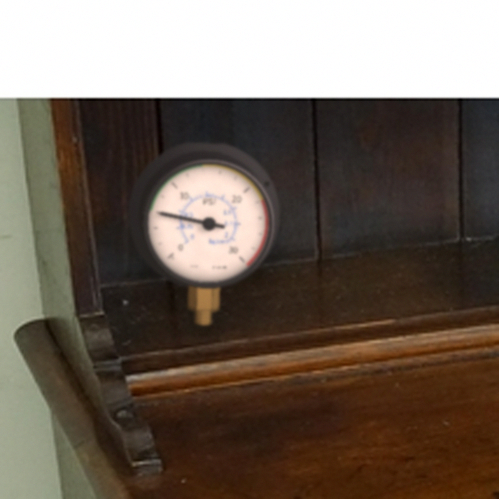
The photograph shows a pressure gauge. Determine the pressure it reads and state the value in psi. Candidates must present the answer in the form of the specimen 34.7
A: 6
